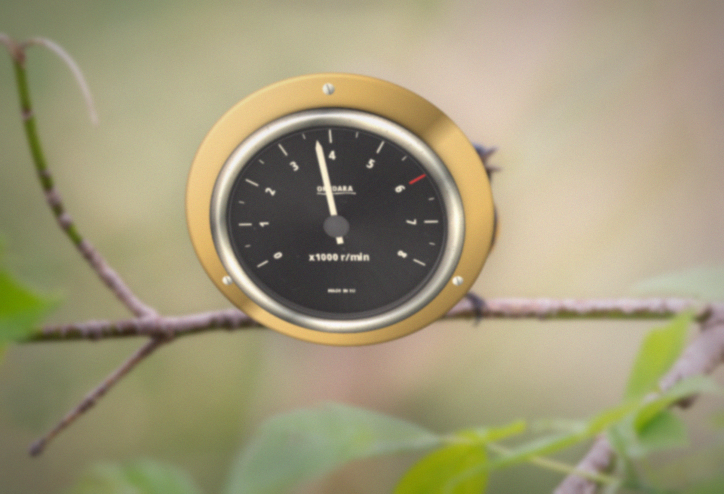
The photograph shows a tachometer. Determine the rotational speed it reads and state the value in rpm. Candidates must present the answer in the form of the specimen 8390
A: 3750
